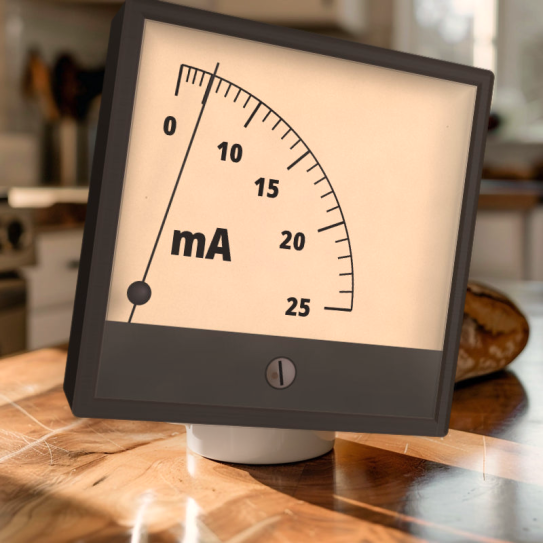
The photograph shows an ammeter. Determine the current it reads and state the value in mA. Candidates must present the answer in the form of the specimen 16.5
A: 5
